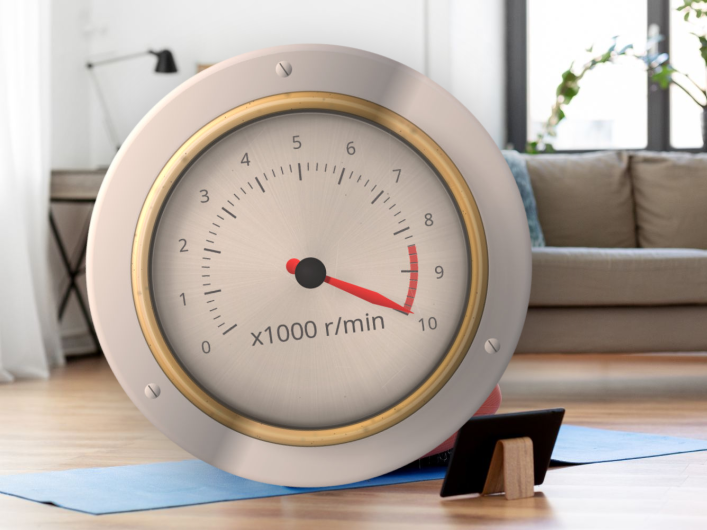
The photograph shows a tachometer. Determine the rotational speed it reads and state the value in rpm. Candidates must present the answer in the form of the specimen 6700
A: 9900
